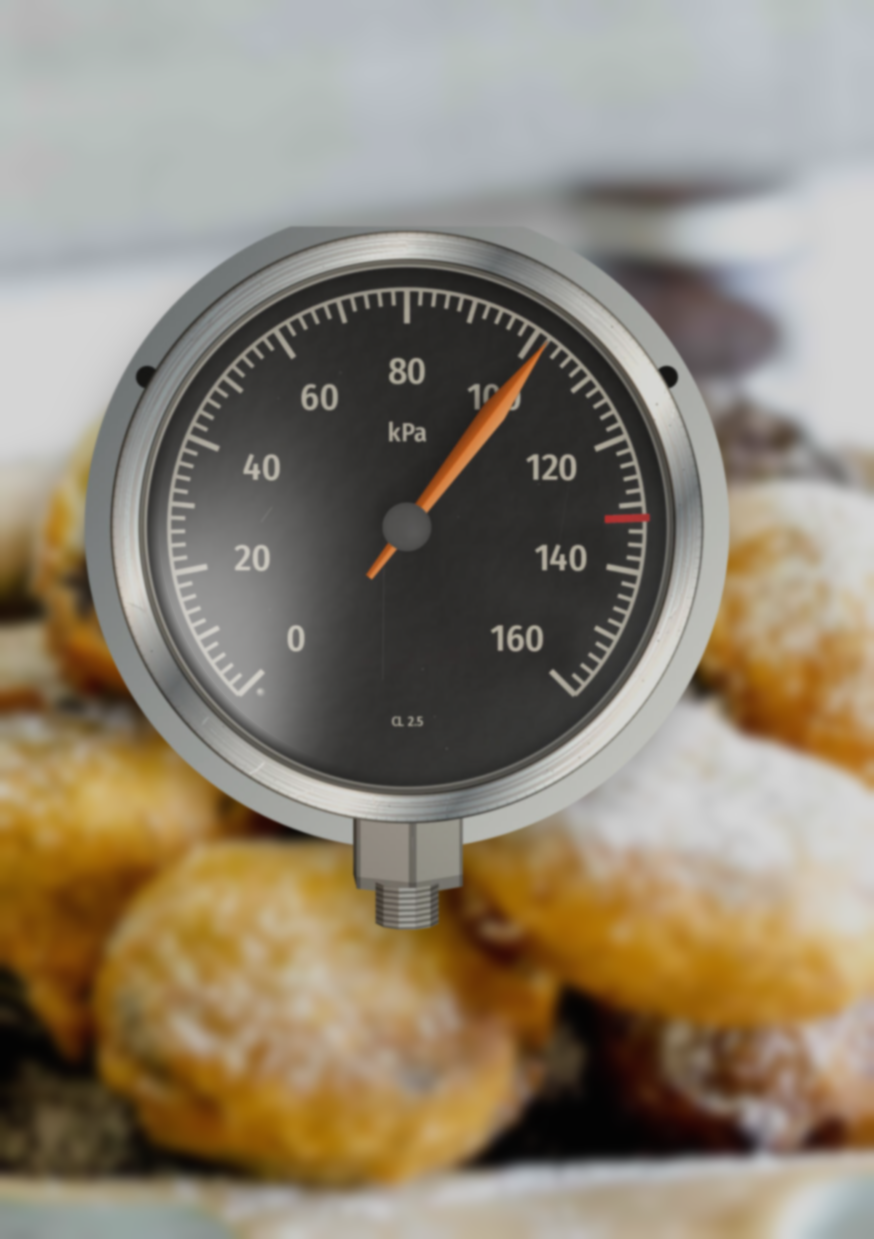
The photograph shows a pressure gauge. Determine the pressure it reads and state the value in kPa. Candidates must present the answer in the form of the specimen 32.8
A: 102
